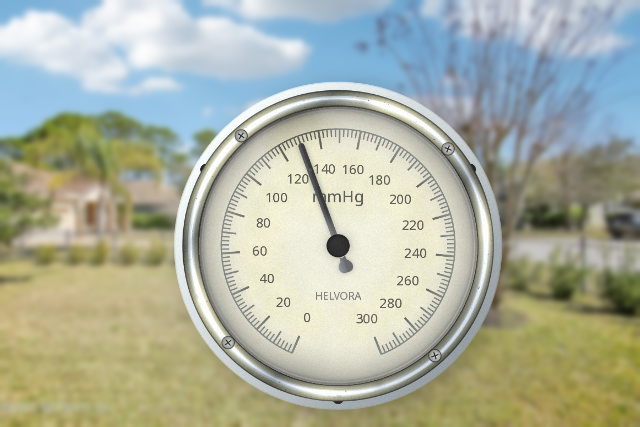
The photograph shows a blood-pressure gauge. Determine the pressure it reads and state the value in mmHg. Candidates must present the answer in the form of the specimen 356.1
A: 130
